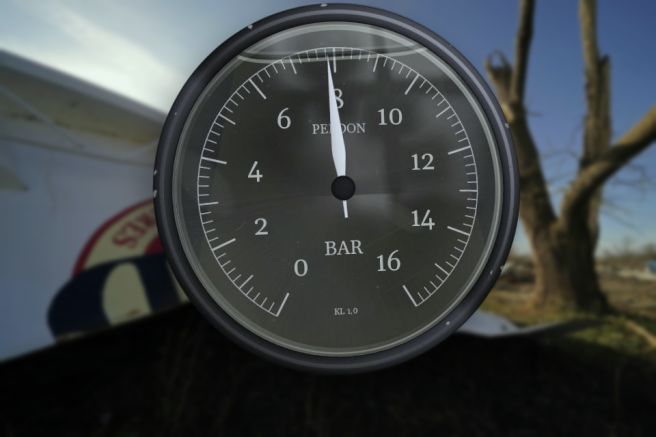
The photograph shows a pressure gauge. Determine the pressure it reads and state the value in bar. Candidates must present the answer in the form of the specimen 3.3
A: 7.8
